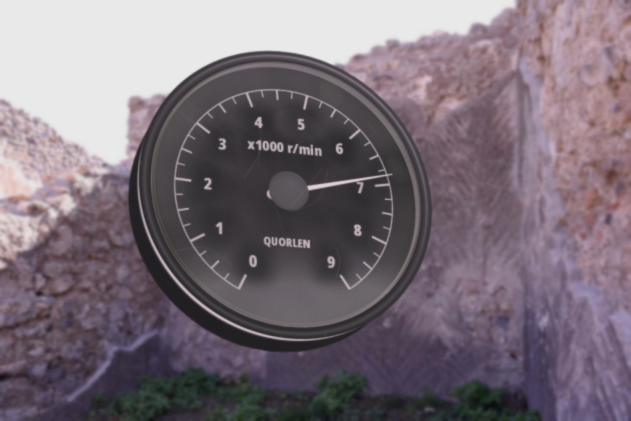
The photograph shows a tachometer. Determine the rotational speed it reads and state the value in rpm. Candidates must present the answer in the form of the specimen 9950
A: 6875
